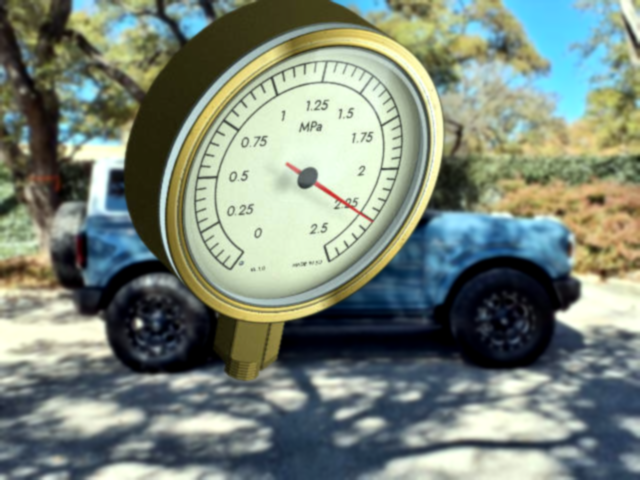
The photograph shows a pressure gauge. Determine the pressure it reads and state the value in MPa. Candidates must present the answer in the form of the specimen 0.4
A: 2.25
